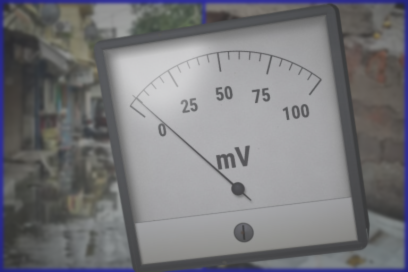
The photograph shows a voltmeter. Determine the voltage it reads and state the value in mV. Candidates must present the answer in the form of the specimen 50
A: 5
